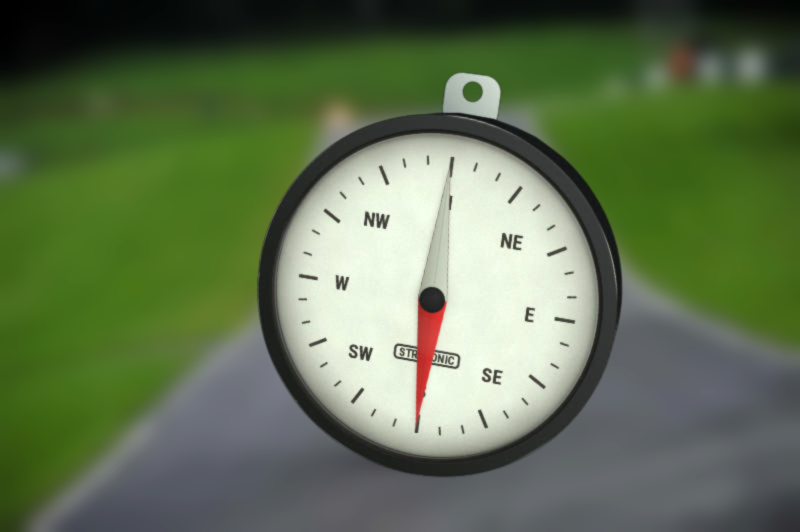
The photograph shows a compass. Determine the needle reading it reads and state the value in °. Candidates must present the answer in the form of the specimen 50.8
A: 180
